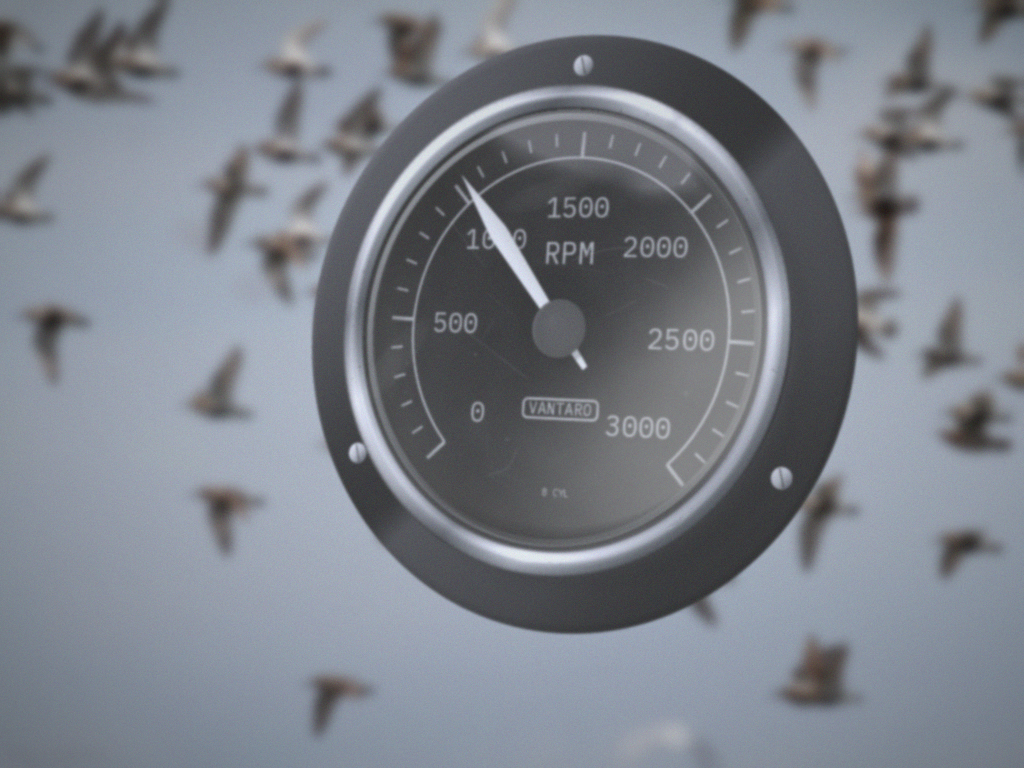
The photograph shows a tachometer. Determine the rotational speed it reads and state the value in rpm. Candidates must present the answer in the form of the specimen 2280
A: 1050
